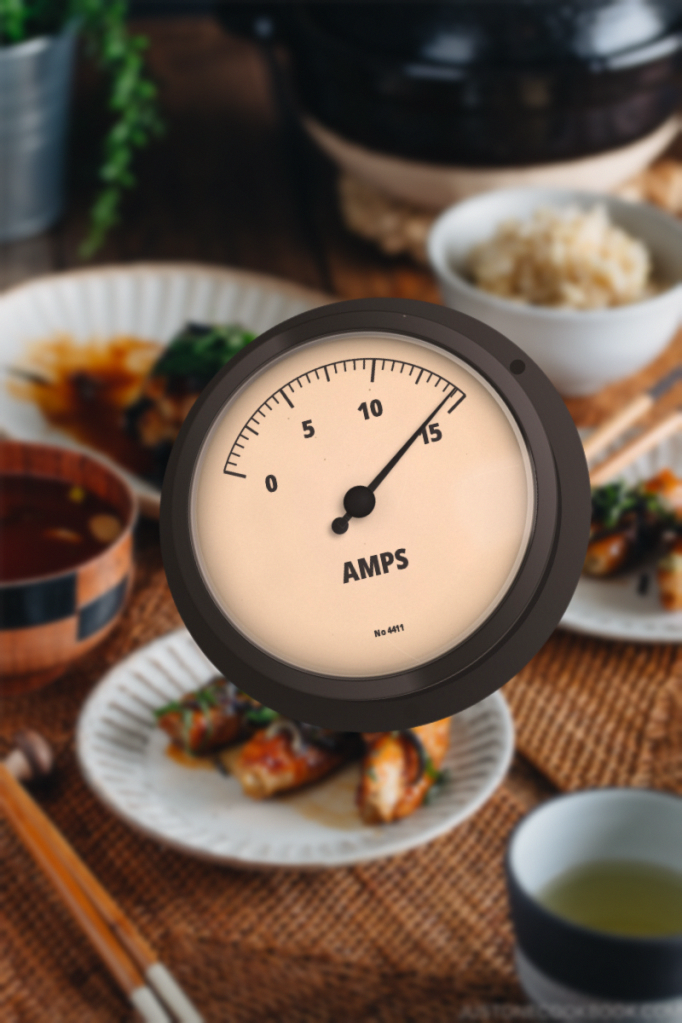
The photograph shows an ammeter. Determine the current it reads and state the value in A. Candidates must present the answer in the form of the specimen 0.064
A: 14.5
